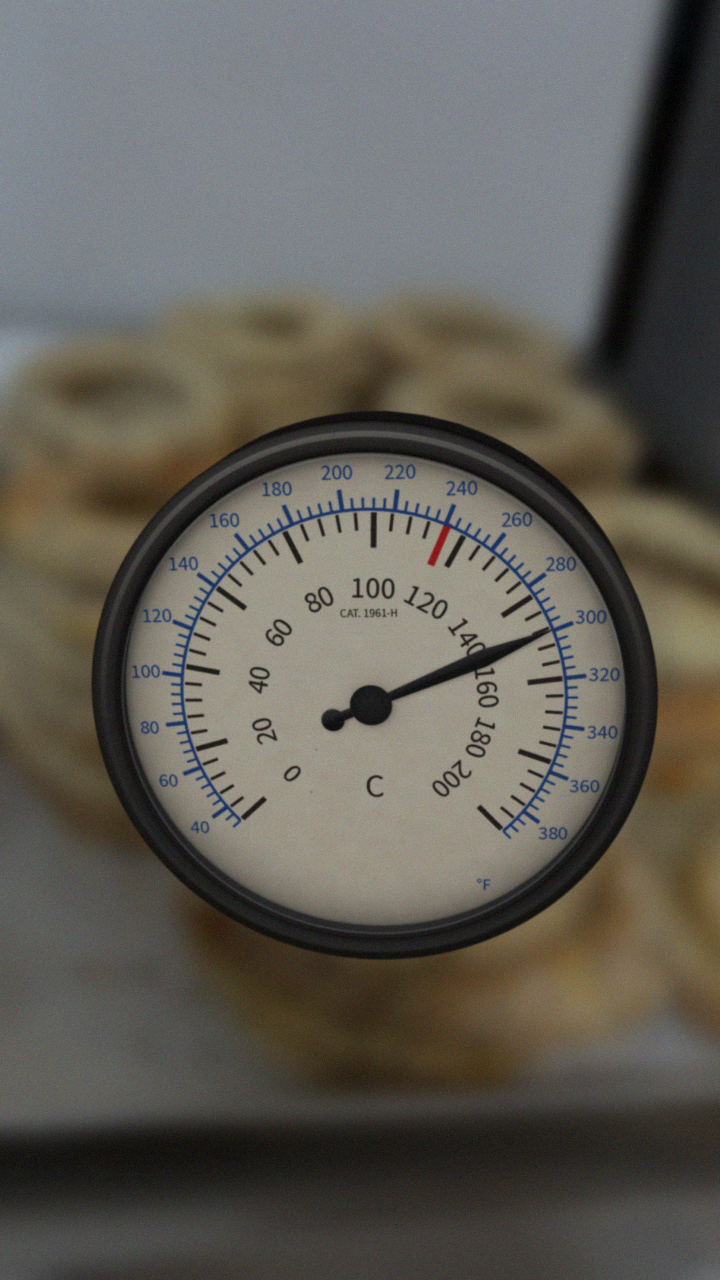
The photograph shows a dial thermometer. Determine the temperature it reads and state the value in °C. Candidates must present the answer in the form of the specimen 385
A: 148
